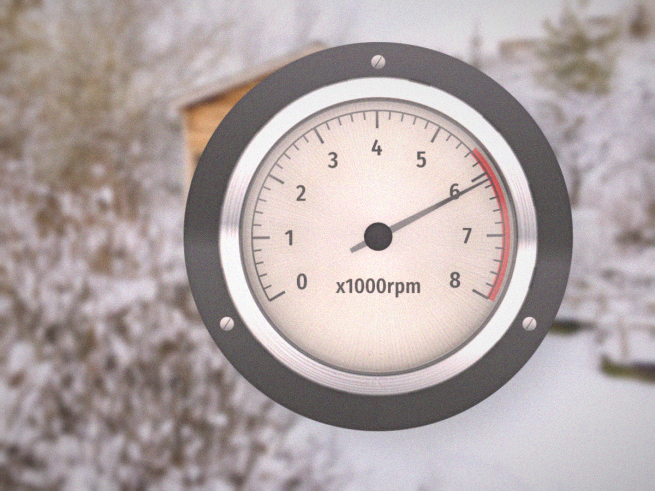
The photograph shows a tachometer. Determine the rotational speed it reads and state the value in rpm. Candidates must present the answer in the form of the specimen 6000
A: 6100
